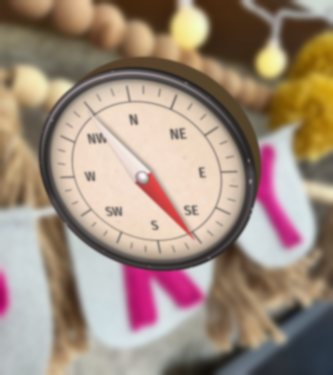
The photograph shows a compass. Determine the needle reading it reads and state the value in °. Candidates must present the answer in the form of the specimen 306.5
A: 150
